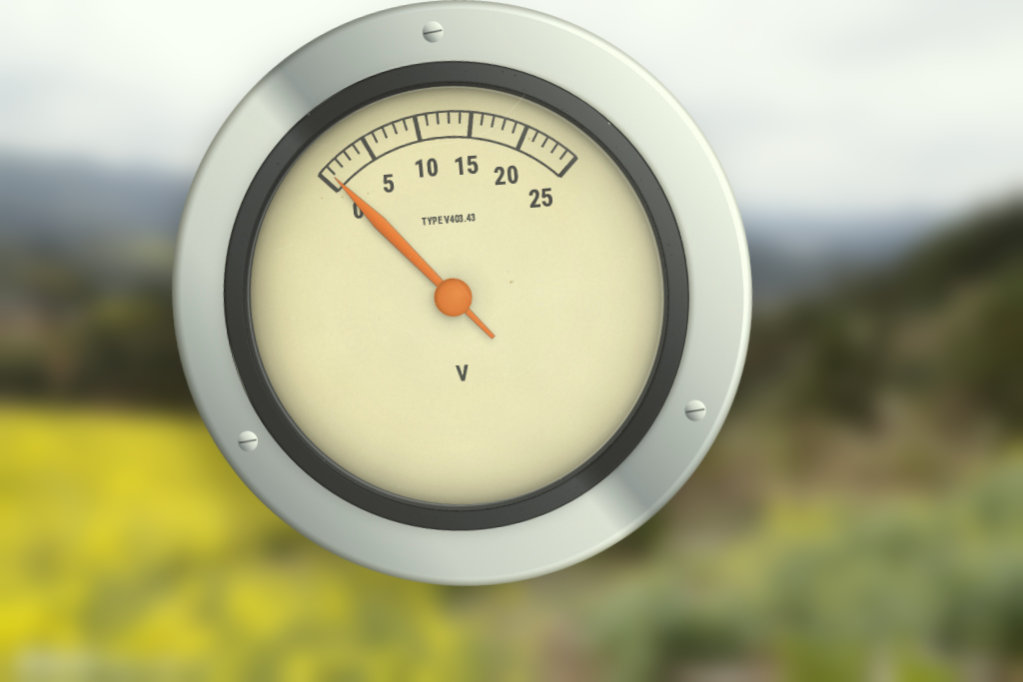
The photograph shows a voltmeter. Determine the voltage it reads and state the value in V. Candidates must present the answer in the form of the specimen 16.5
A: 1
